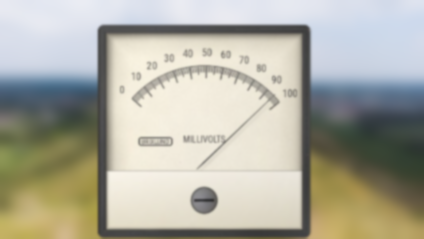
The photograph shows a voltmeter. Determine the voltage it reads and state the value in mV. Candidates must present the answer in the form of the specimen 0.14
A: 95
